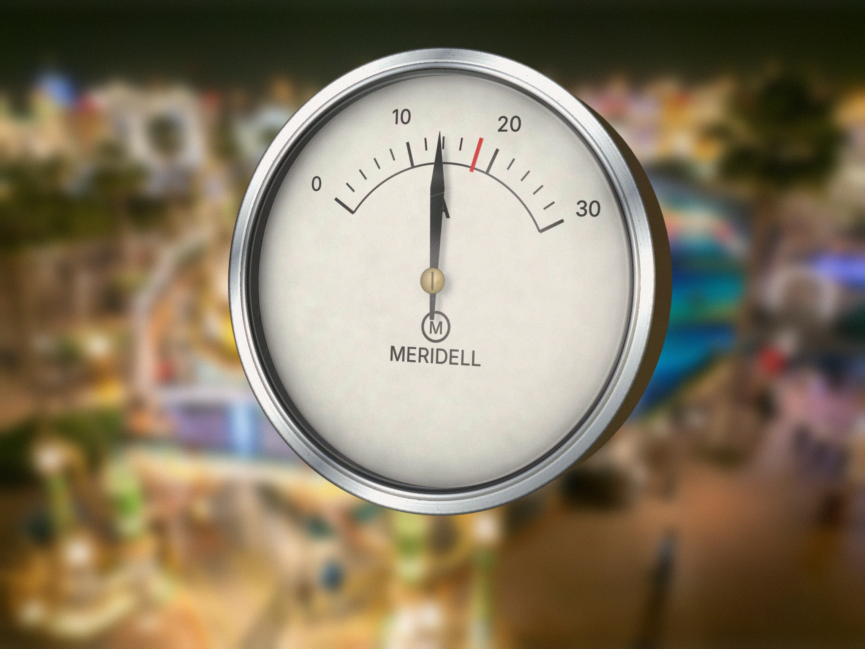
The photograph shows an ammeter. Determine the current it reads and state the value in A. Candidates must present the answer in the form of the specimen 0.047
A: 14
